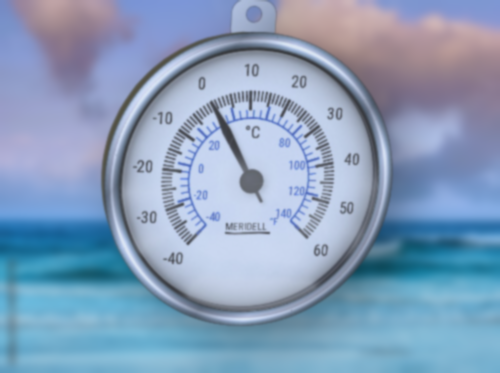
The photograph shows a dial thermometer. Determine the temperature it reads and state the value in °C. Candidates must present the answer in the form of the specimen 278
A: 0
